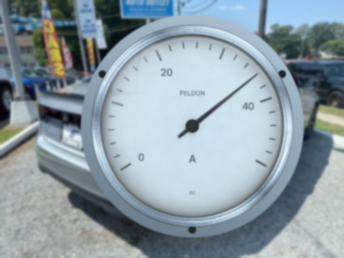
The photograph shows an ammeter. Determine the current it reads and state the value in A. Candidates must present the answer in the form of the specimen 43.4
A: 36
